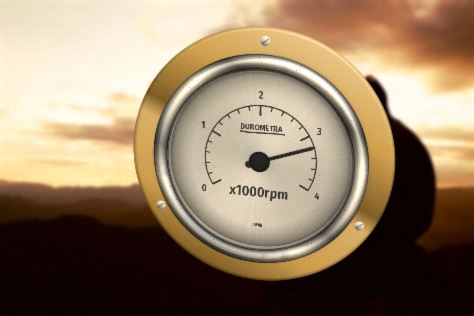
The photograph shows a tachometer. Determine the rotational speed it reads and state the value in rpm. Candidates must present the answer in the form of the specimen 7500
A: 3200
